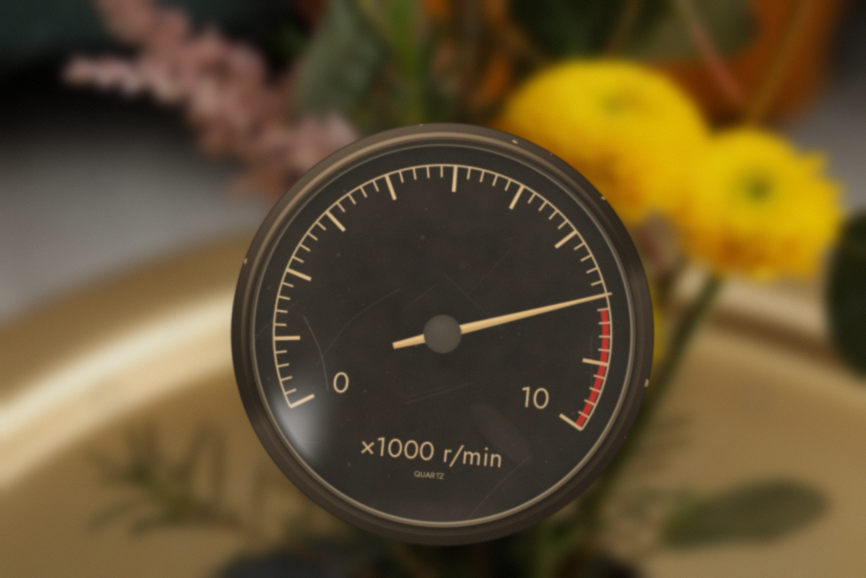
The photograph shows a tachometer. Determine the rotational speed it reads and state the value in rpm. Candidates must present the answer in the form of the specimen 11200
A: 8000
